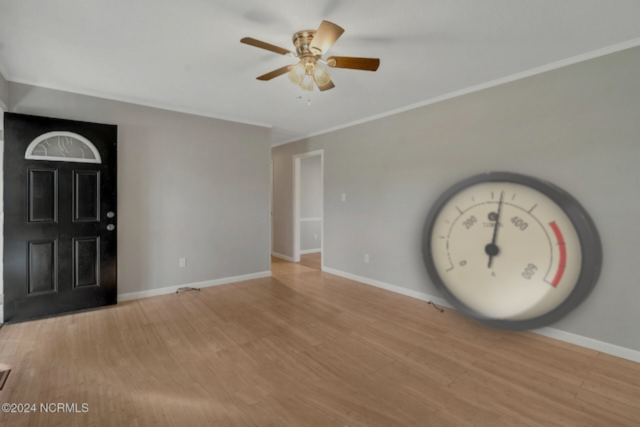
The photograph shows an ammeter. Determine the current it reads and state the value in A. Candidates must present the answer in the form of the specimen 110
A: 325
